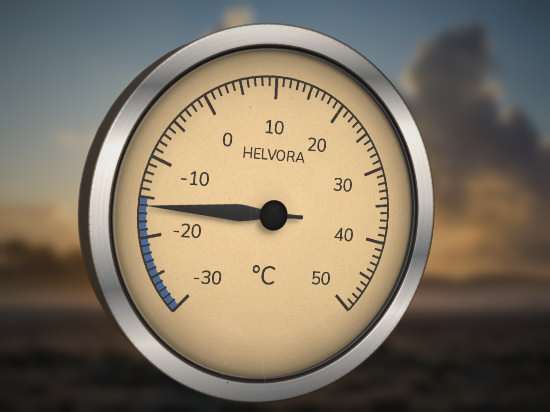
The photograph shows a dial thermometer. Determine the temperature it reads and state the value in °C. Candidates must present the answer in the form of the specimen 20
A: -16
